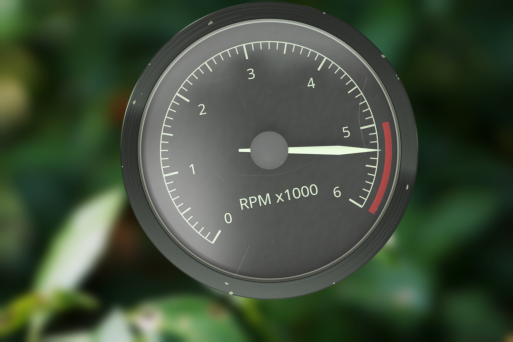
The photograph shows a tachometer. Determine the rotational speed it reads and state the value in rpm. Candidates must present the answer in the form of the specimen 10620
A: 5300
